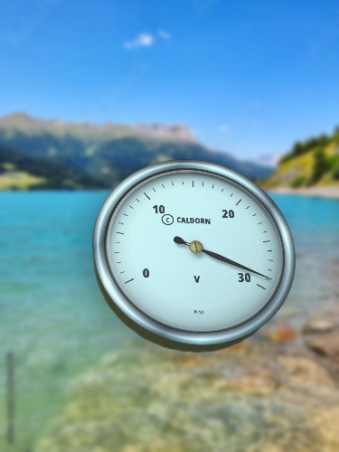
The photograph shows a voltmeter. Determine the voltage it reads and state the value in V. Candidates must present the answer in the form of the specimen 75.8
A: 29
